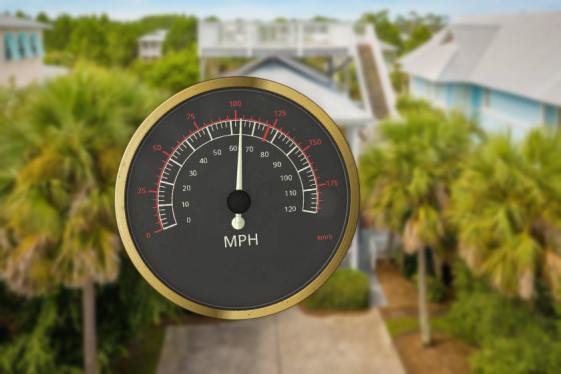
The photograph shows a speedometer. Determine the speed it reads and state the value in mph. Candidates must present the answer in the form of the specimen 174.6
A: 64
